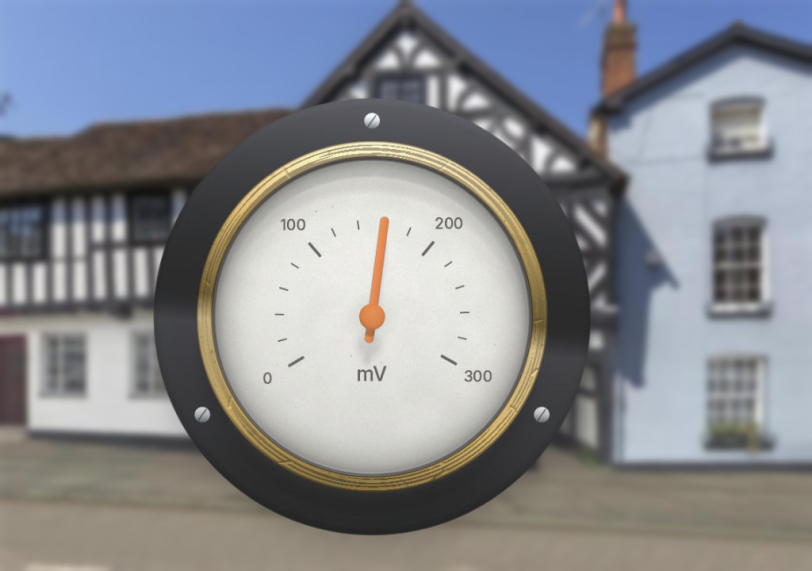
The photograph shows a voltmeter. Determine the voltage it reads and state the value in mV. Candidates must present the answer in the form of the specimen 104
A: 160
